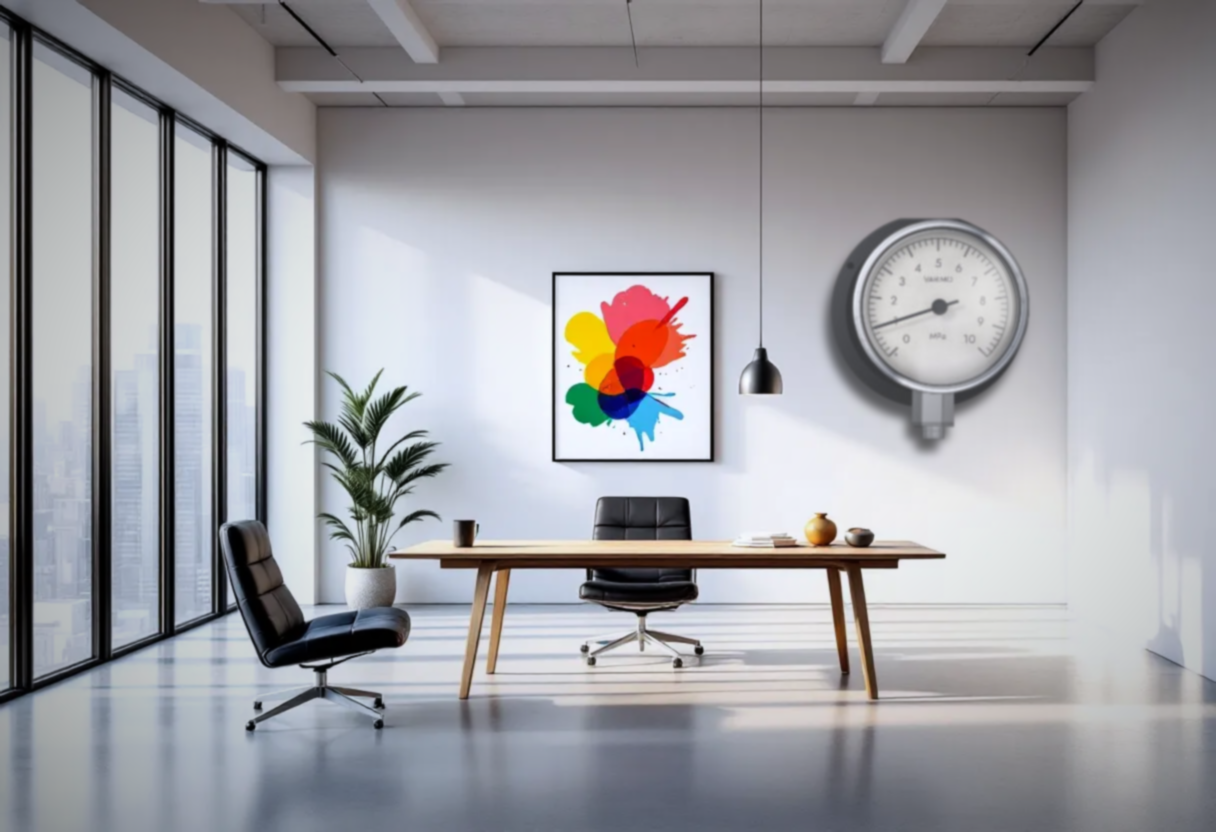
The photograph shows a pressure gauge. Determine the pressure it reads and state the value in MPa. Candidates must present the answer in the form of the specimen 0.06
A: 1
